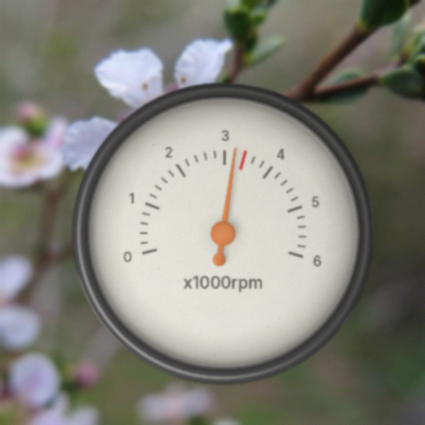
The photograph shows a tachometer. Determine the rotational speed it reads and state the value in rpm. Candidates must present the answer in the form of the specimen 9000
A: 3200
